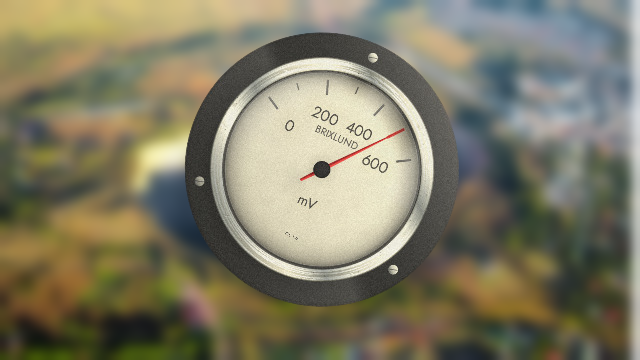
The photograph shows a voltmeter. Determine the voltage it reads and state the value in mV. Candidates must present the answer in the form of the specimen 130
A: 500
